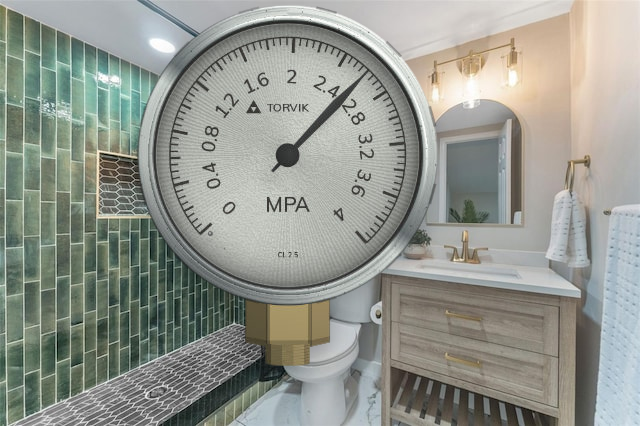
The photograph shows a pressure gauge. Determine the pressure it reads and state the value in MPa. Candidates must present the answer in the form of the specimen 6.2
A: 2.6
